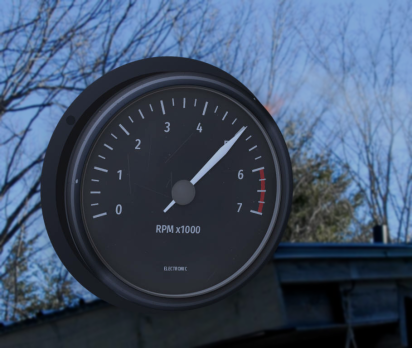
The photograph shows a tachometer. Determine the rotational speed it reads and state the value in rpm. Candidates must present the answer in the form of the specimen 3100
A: 5000
